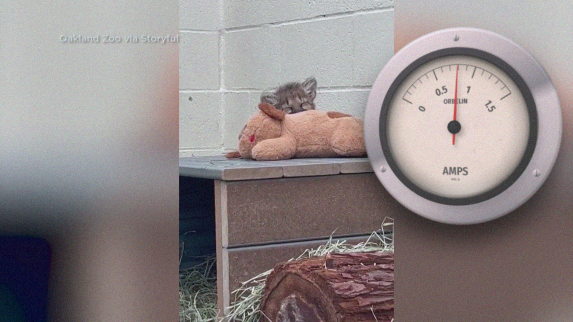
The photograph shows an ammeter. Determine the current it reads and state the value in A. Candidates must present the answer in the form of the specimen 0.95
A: 0.8
